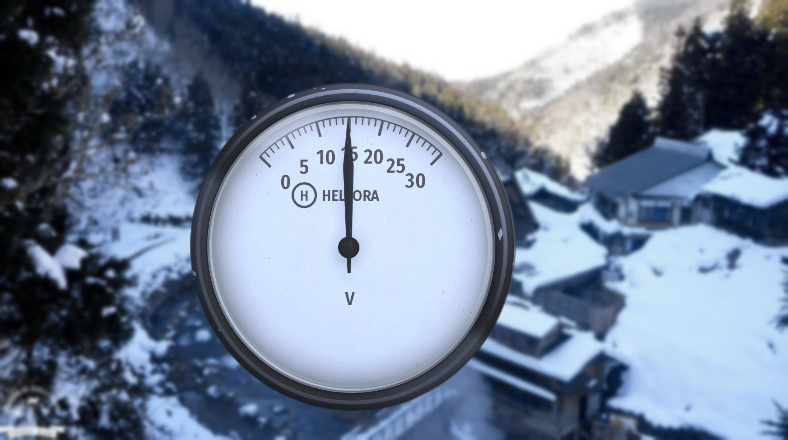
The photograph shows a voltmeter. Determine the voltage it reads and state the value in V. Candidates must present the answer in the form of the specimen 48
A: 15
